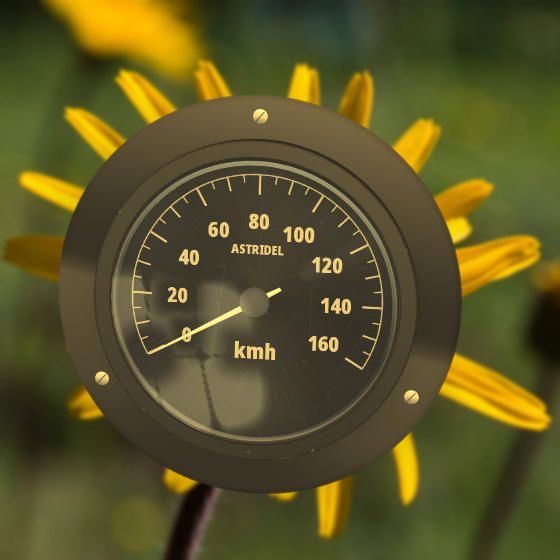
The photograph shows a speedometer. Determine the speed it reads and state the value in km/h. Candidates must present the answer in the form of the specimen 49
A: 0
